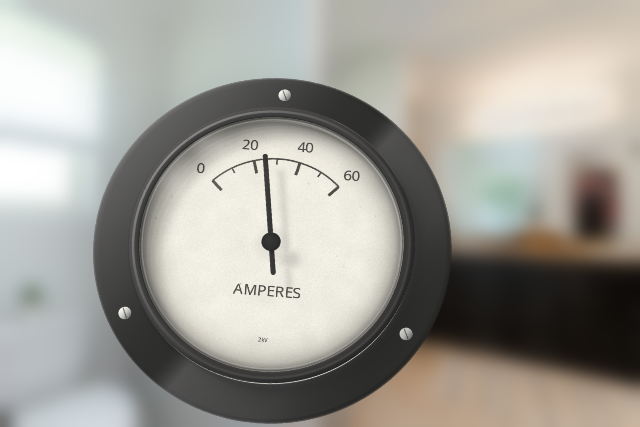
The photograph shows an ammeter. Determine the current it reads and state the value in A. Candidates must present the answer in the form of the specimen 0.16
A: 25
